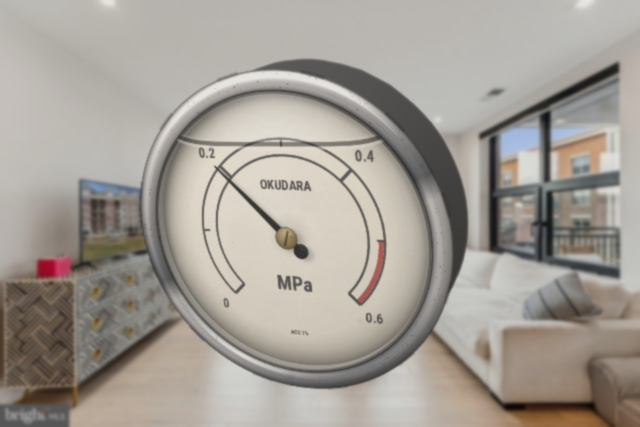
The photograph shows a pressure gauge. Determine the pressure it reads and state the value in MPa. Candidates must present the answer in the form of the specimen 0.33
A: 0.2
